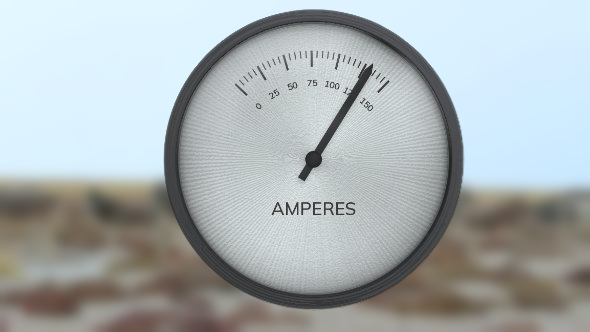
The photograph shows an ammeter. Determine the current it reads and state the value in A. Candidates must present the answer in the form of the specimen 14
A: 130
